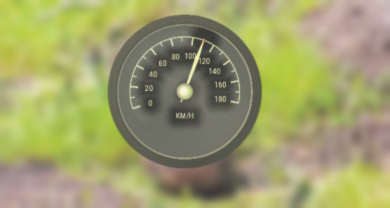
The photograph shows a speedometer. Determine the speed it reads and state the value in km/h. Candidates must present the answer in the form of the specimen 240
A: 110
